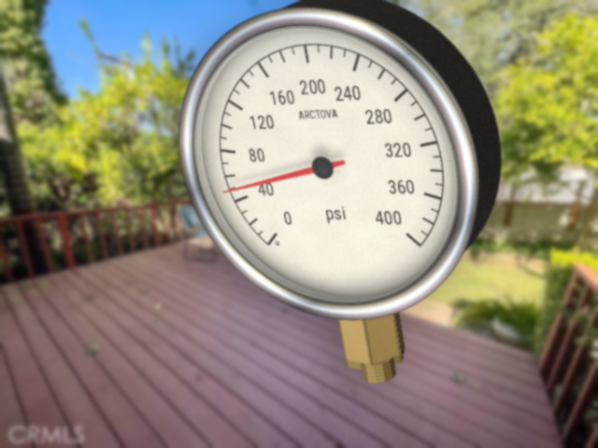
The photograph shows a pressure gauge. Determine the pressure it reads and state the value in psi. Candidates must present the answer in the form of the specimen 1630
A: 50
